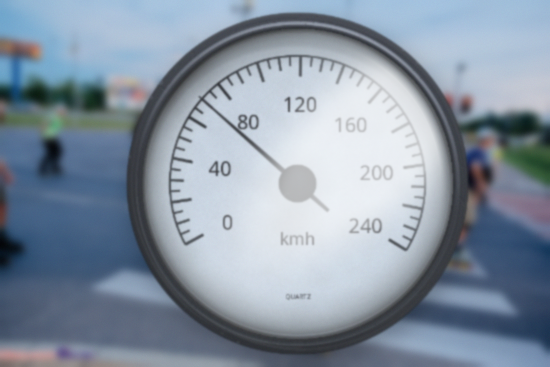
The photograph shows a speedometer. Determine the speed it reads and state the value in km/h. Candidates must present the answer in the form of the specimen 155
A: 70
